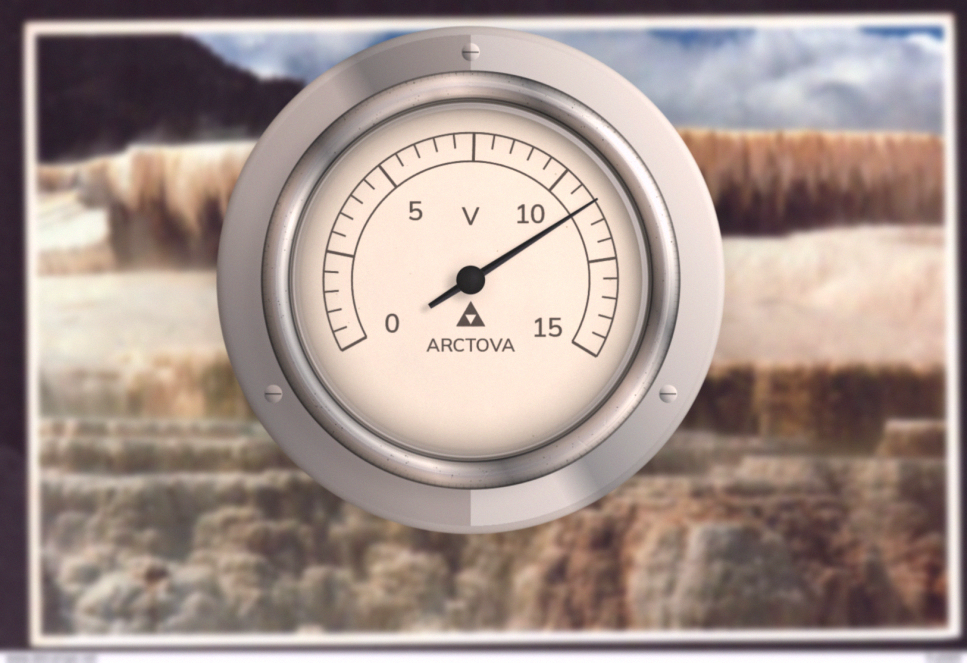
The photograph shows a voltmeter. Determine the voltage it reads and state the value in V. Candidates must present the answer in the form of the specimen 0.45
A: 11
